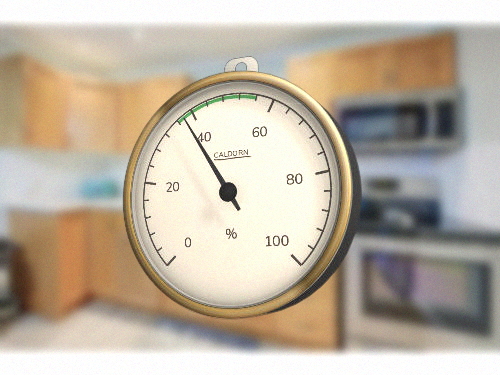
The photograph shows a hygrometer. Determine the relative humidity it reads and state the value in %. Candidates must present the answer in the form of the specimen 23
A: 38
